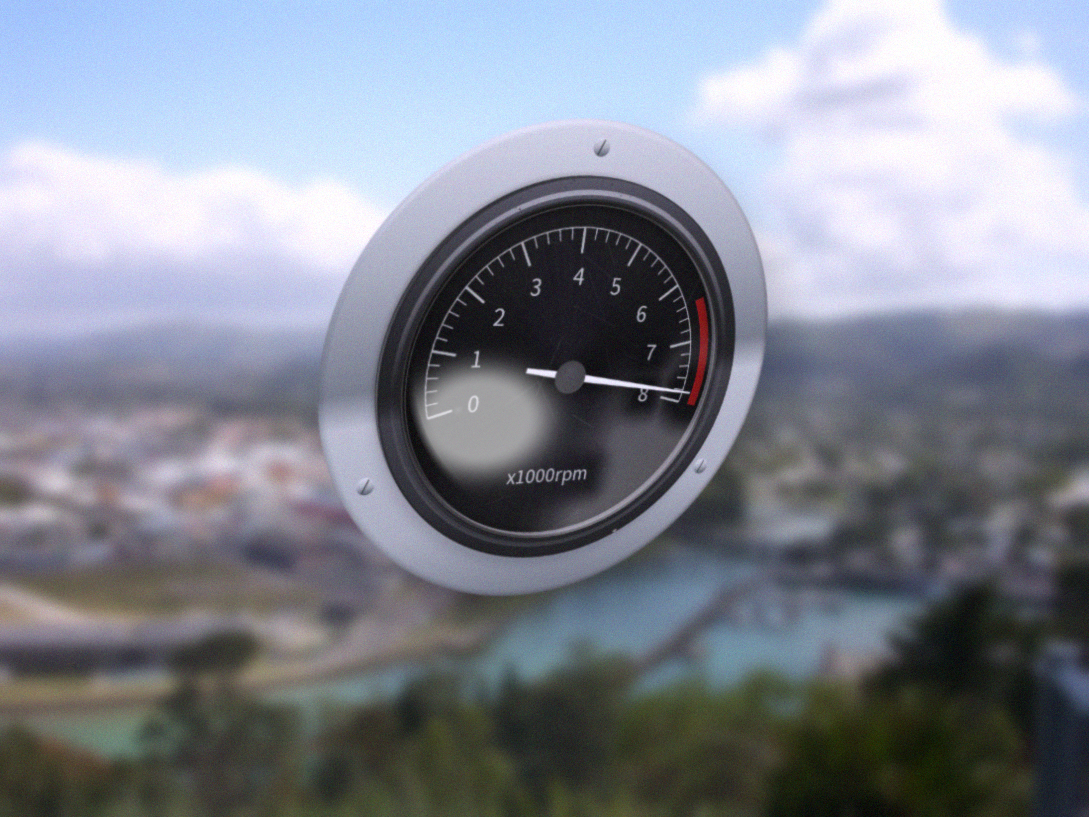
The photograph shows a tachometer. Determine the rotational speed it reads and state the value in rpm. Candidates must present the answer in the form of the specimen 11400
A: 7800
